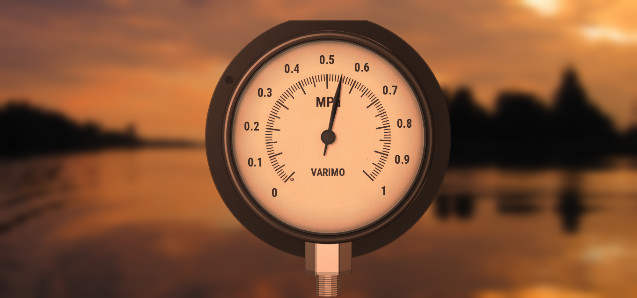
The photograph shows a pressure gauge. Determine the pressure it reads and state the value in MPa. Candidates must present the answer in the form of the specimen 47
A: 0.55
